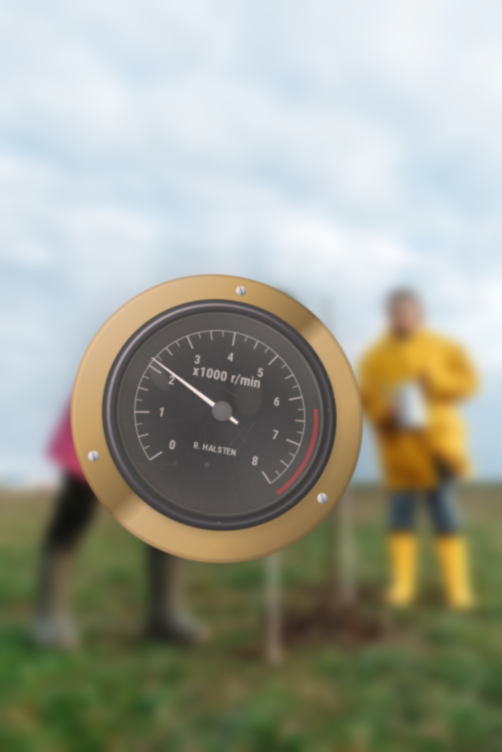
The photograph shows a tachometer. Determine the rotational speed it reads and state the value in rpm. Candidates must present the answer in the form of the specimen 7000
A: 2125
